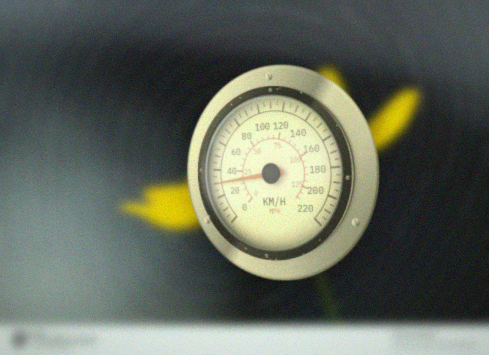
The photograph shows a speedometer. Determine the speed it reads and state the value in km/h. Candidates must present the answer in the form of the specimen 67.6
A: 30
